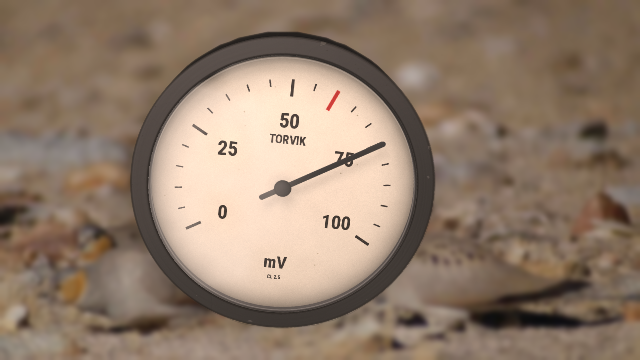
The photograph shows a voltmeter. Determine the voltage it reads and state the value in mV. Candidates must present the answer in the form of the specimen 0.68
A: 75
